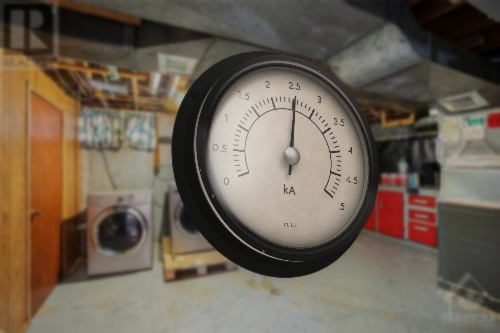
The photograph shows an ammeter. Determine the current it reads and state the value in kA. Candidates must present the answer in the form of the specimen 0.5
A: 2.5
